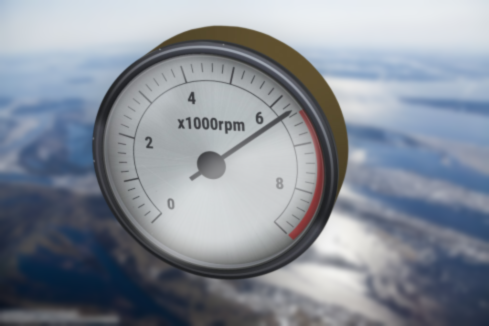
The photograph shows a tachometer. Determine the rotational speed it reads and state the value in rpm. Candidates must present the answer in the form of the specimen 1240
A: 6300
